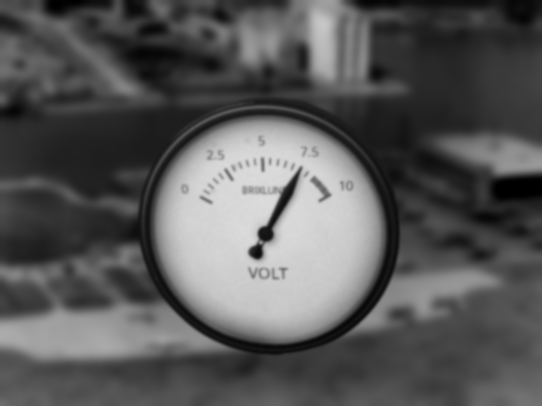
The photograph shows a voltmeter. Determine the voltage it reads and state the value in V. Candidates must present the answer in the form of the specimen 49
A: 7.5
